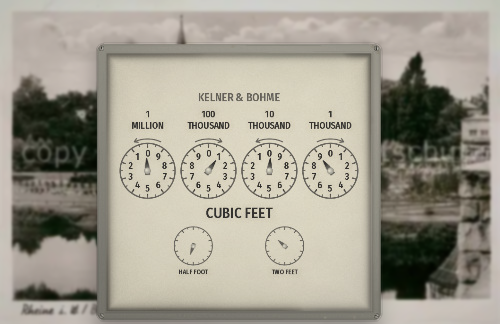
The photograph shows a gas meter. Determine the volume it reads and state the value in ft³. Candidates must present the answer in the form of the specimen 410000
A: 9900
